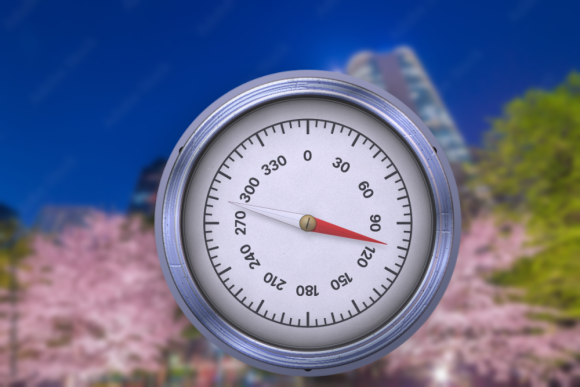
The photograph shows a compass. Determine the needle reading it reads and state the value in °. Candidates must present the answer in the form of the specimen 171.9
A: 105
